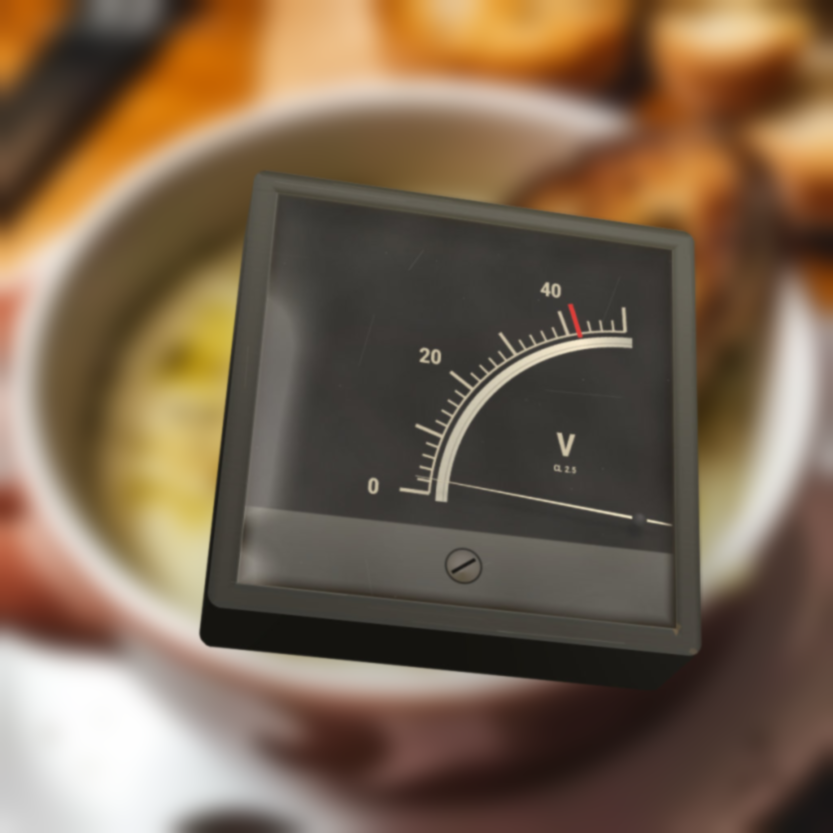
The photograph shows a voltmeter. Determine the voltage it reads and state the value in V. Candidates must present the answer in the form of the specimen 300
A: 2
